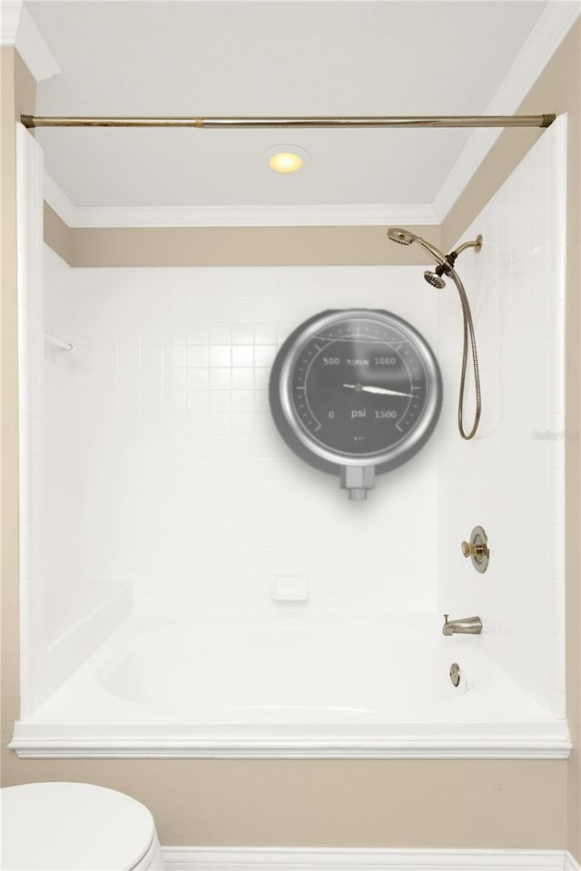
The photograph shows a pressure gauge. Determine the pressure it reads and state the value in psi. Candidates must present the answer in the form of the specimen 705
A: 1300
